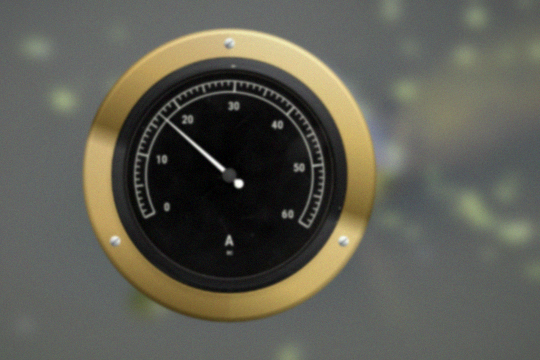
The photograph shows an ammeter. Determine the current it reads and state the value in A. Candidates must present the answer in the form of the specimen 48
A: 17
